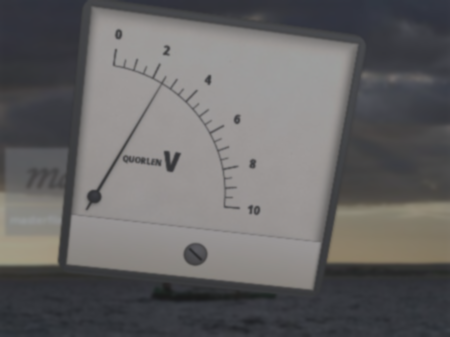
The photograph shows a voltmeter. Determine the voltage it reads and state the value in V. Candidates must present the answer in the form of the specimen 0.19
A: 2.5
